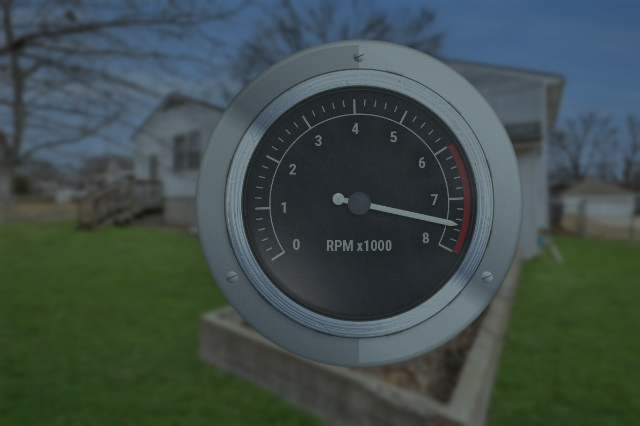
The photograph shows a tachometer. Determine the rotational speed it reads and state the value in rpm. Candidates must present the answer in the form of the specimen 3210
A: 7500
